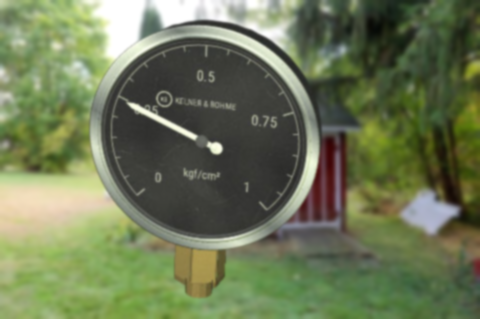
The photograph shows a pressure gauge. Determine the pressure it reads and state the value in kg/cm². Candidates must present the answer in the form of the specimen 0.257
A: 0.25
